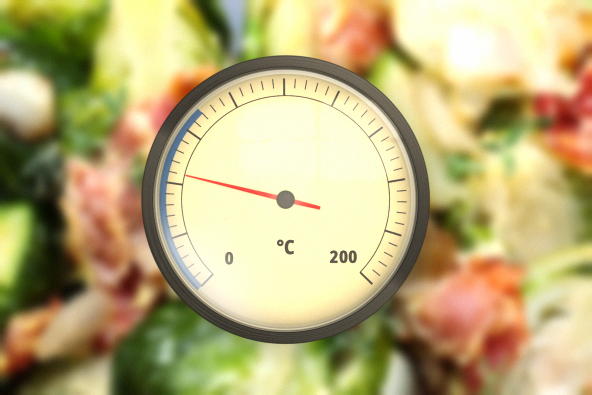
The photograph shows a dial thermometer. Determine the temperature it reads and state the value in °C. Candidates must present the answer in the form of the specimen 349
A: 44
